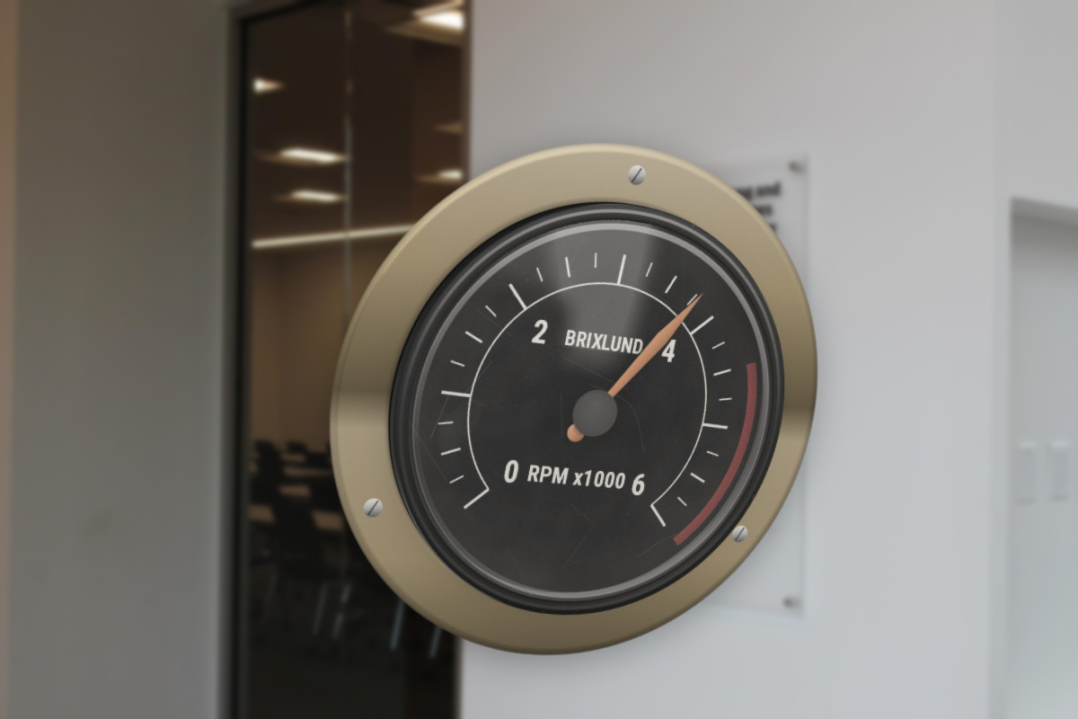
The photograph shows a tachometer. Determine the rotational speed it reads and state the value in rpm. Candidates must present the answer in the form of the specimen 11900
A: 3750
